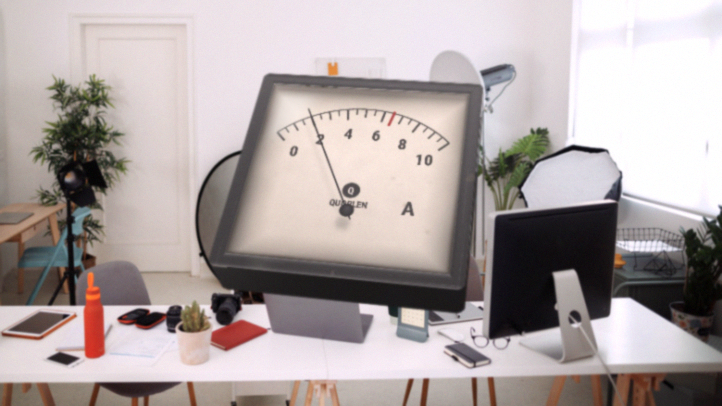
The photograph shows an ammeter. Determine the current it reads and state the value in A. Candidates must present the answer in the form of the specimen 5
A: 2
